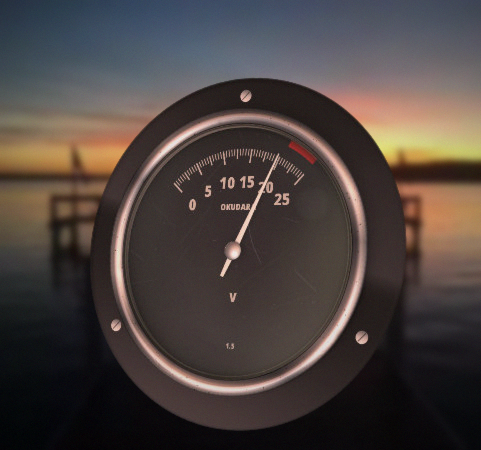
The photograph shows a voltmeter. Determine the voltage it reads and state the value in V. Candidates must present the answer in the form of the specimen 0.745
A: 20
